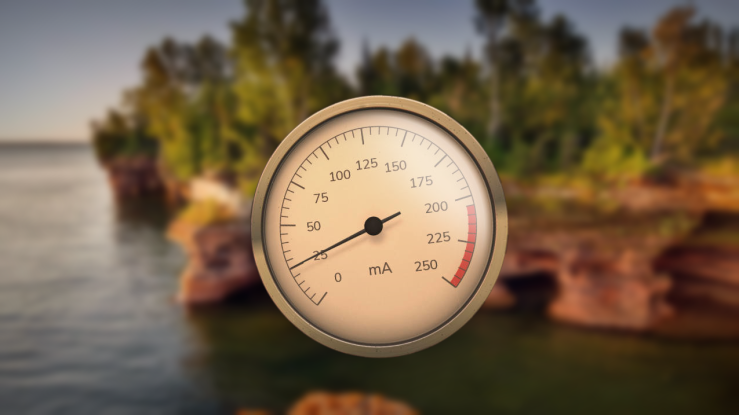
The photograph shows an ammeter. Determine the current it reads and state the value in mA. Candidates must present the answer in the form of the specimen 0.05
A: 25
